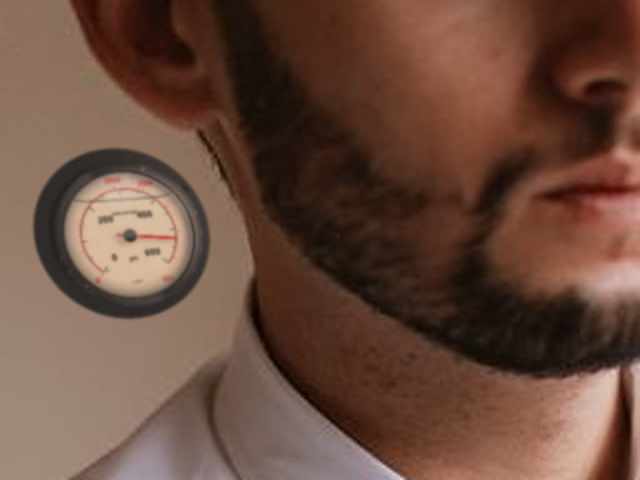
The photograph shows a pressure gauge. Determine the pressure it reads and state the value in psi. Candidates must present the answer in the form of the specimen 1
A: 525
